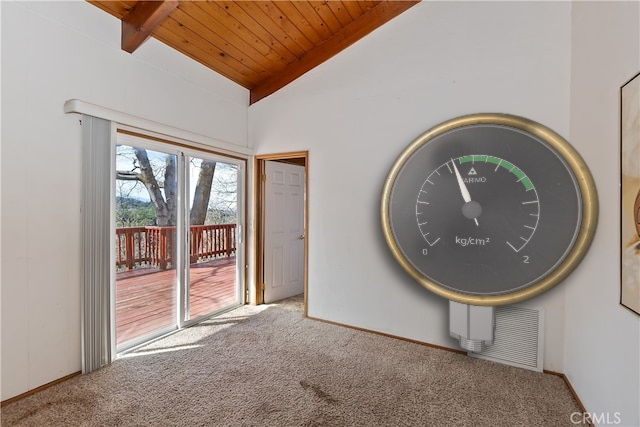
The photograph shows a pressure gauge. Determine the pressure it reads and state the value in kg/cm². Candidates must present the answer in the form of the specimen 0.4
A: 0.85
